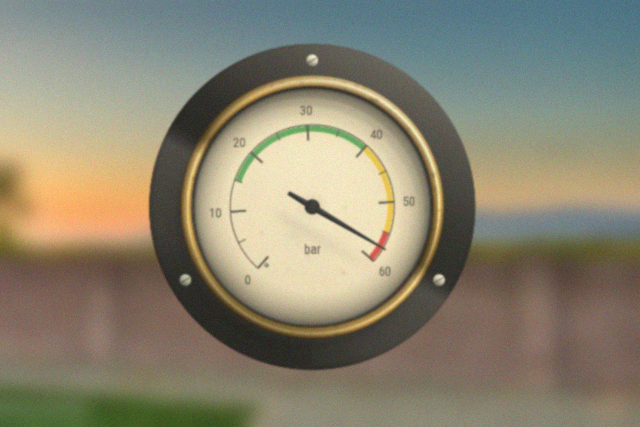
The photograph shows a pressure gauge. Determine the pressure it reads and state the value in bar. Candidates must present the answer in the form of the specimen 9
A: 57.5
